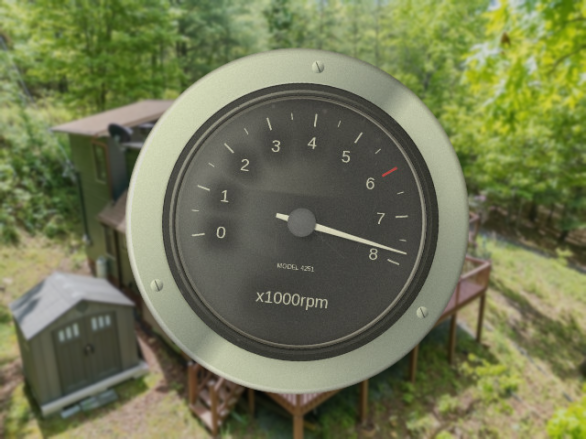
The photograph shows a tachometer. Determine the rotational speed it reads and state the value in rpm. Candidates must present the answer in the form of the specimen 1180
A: 7750
